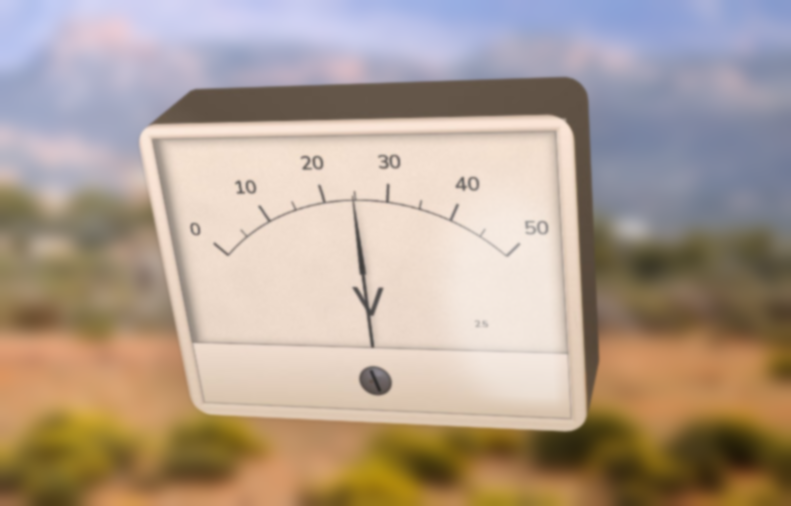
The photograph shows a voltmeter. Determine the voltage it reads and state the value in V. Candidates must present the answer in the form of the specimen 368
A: 25
